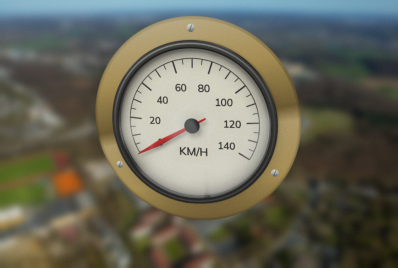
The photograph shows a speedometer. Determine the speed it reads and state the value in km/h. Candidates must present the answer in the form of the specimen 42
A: 0
